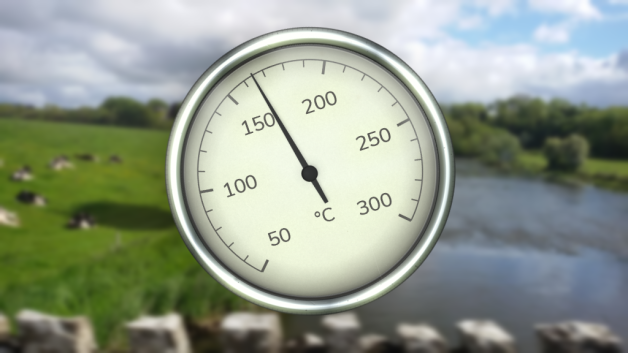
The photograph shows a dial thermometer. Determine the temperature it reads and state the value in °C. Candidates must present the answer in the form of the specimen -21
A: 165
